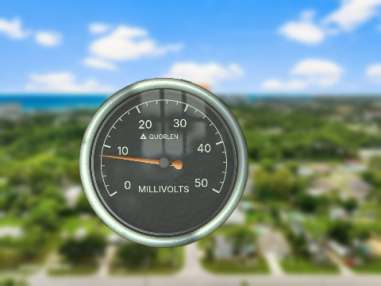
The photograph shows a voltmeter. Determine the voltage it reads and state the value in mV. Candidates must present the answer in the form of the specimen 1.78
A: 8
